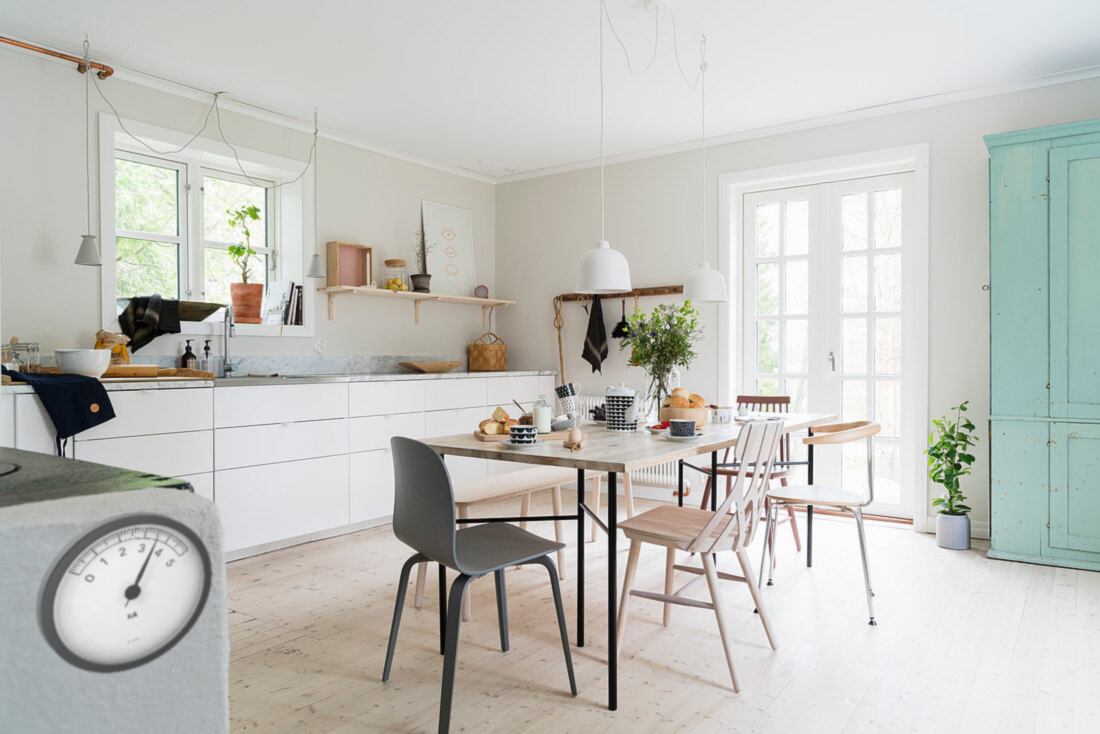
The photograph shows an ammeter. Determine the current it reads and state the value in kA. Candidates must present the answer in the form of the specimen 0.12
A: 3.5
